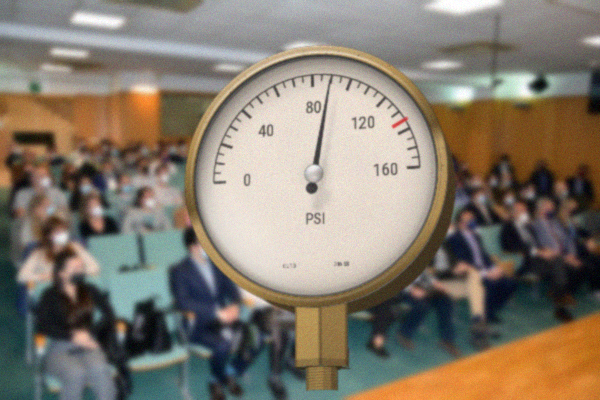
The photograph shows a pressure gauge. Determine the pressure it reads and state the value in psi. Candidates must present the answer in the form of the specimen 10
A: 90
